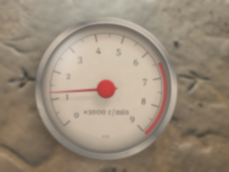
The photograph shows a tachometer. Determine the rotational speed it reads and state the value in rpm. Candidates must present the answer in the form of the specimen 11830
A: 1250
